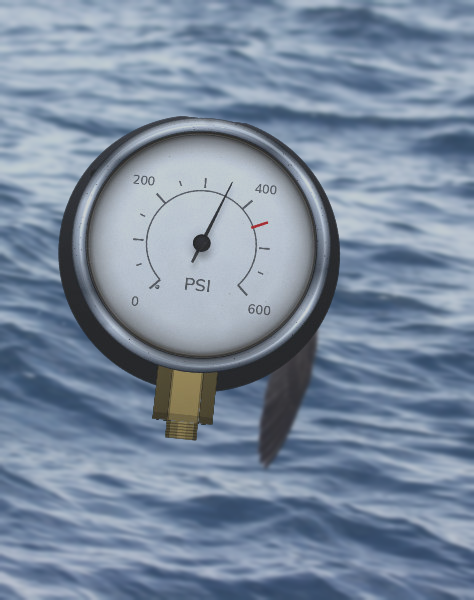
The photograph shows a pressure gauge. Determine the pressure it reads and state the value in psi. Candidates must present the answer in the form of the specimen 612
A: 350
